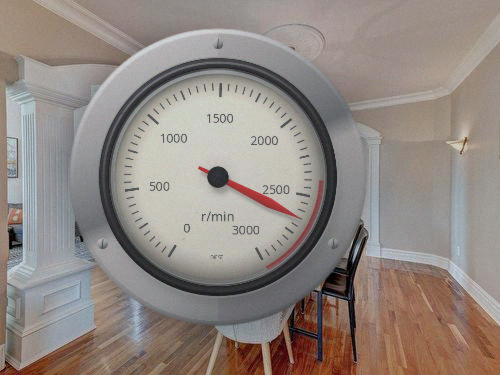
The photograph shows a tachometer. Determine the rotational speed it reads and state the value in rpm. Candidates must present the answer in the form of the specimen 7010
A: 2650
